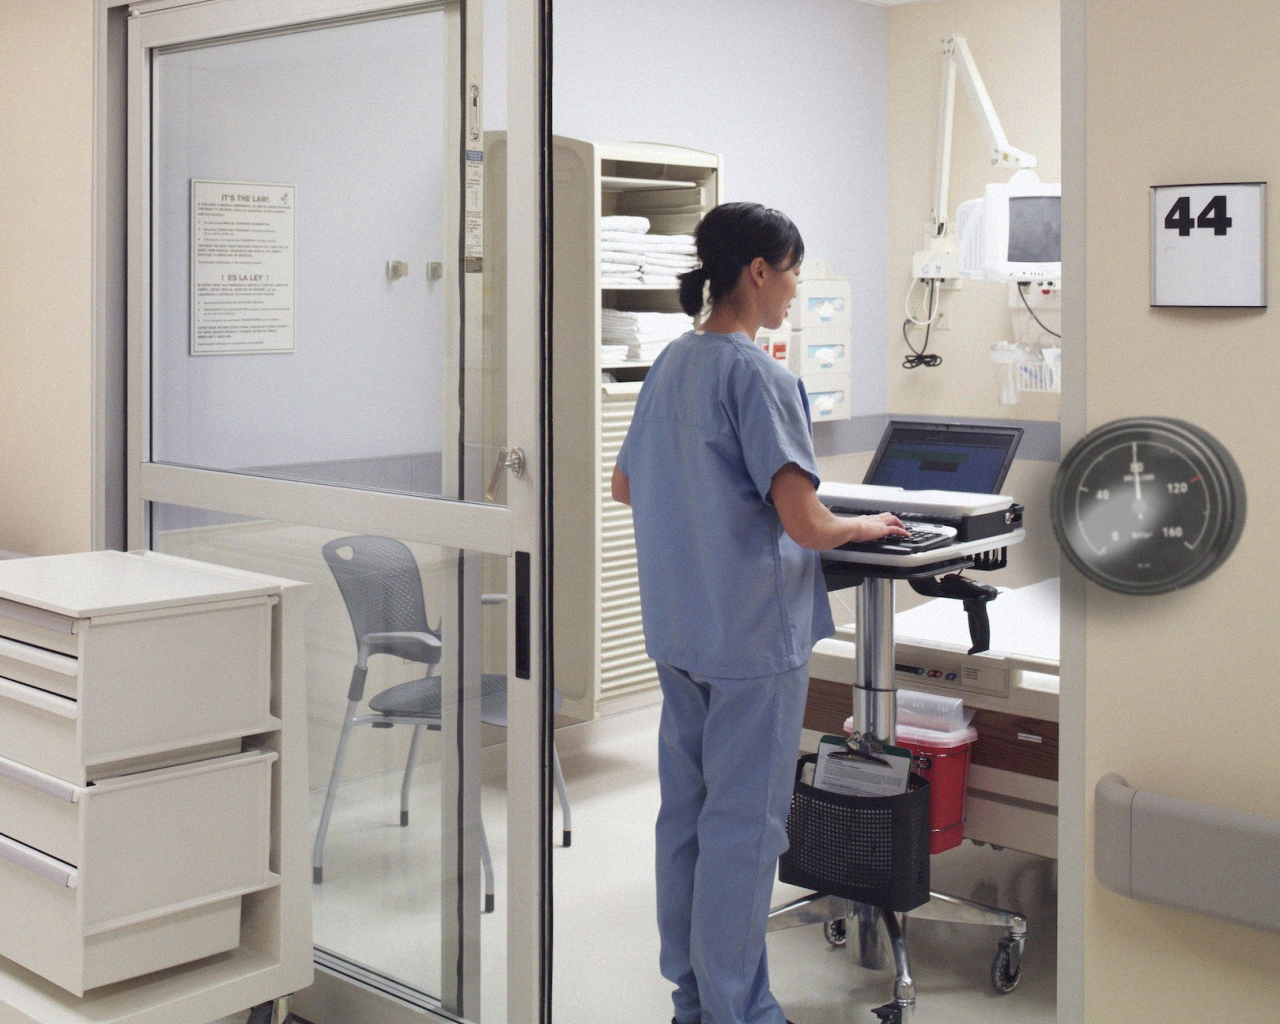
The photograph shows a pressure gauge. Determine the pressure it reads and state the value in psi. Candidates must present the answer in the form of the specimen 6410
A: 80
